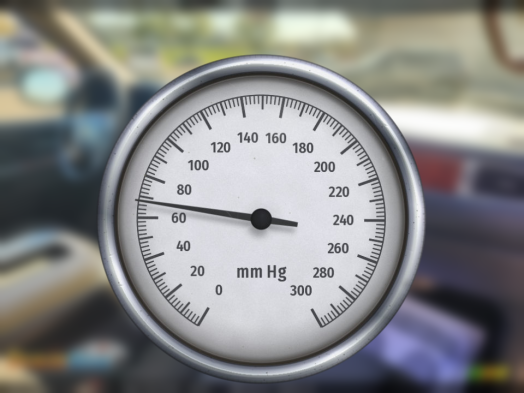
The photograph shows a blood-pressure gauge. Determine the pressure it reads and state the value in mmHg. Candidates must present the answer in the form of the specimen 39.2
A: 68
